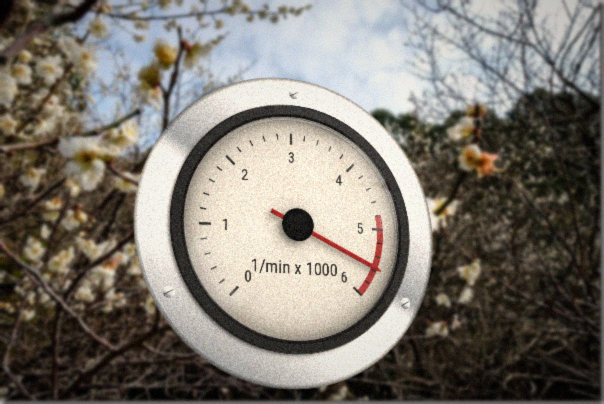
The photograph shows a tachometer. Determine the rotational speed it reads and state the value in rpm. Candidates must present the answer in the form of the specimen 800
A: 5600
